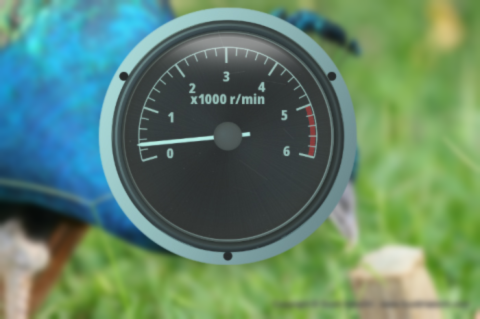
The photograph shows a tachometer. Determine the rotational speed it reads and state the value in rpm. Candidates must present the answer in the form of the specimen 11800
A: 300
